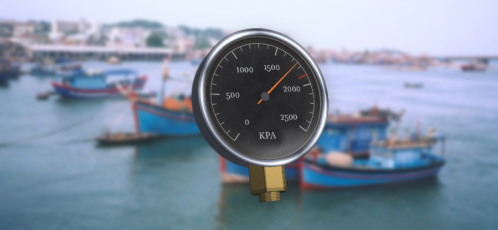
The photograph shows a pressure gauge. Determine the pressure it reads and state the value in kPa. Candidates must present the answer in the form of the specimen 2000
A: 1750
